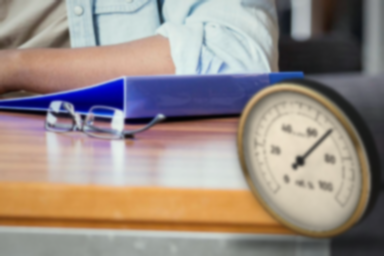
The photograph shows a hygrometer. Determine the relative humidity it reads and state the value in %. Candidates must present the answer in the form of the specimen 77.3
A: 68
